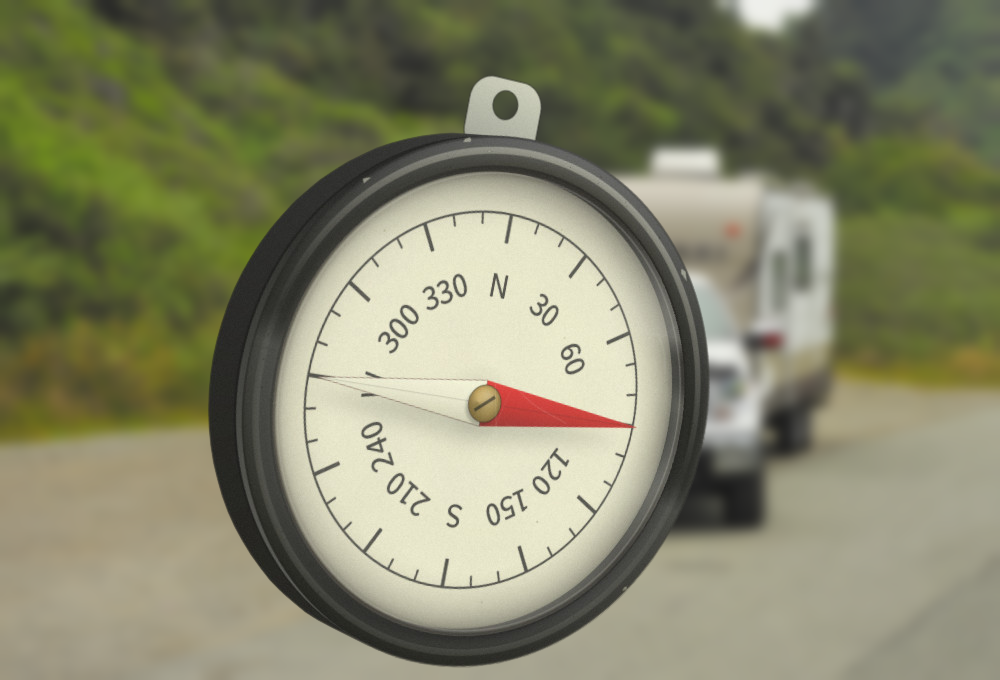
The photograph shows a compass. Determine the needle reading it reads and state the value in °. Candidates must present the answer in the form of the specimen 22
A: 90
